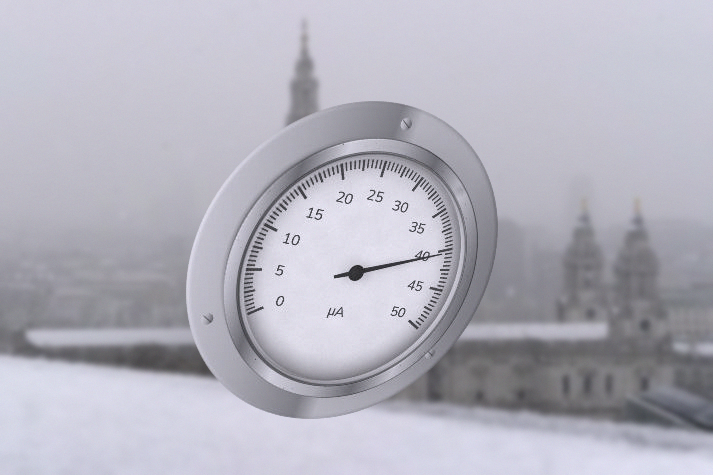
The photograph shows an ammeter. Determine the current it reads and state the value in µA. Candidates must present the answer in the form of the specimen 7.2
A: 40
